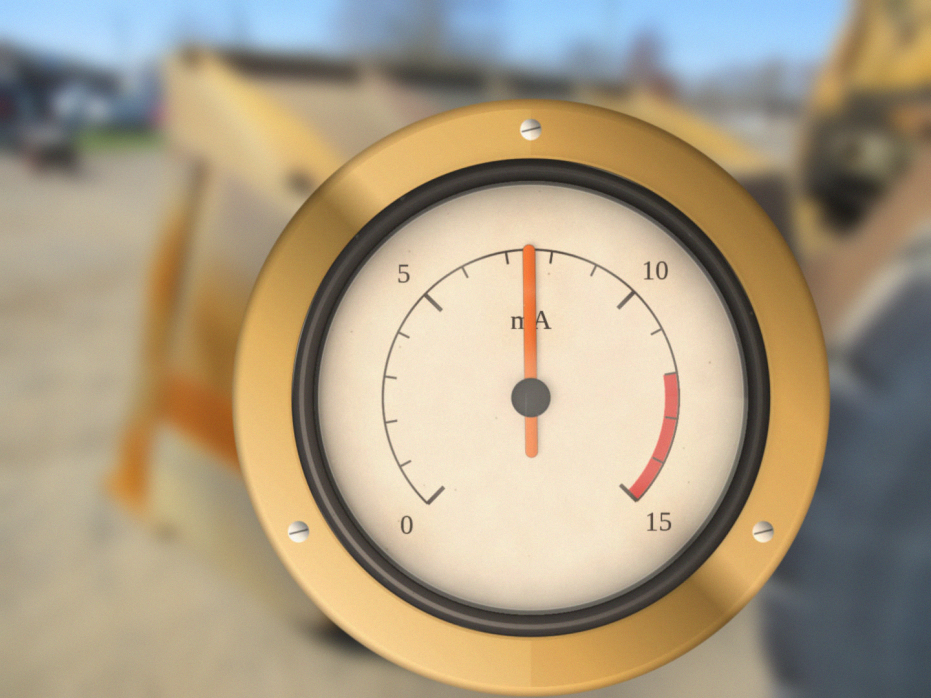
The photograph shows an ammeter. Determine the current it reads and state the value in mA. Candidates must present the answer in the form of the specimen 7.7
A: 7.5
